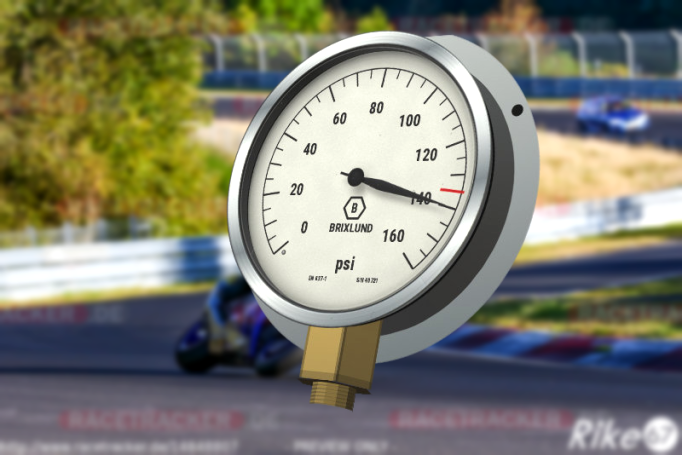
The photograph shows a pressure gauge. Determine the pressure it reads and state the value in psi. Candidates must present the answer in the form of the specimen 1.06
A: 140
